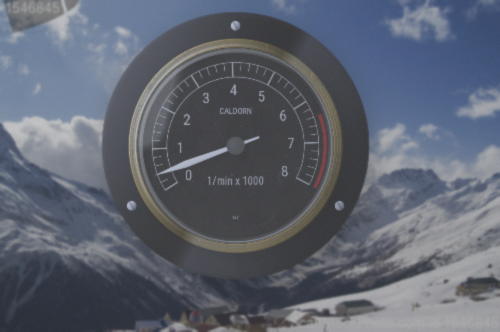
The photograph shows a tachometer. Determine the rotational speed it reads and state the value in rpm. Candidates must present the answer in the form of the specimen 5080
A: 400
